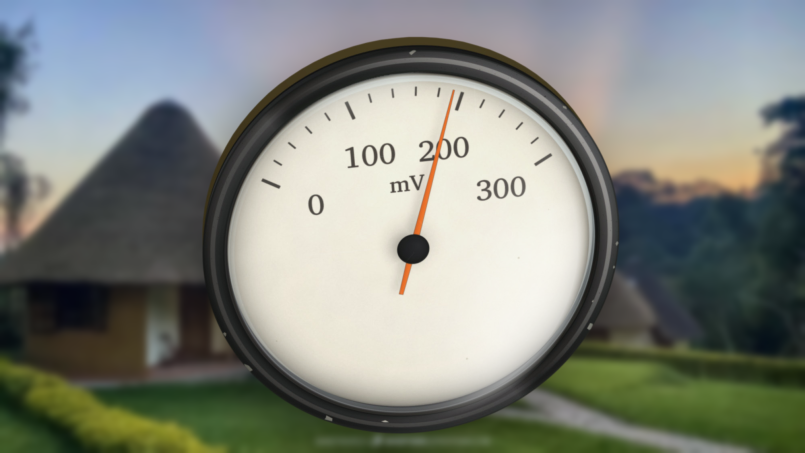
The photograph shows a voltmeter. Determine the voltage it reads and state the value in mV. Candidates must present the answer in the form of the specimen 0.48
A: 190
